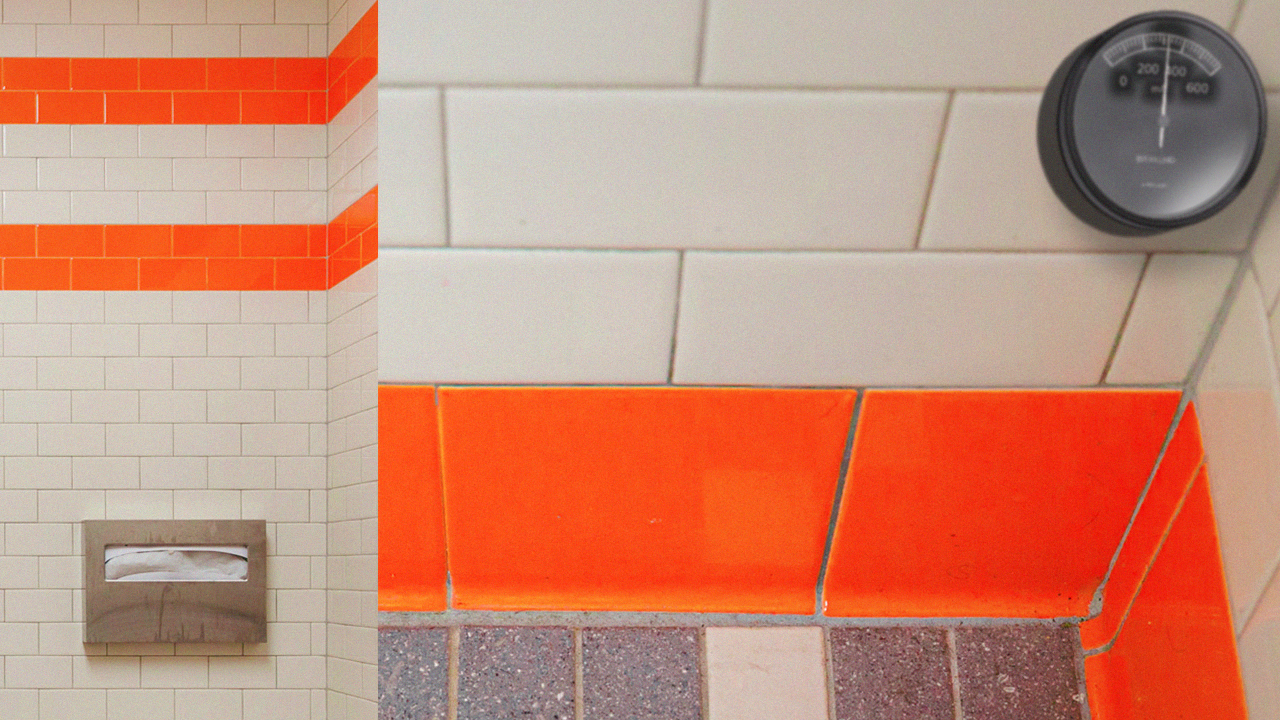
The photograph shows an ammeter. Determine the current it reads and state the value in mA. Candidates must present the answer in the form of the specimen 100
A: 300
